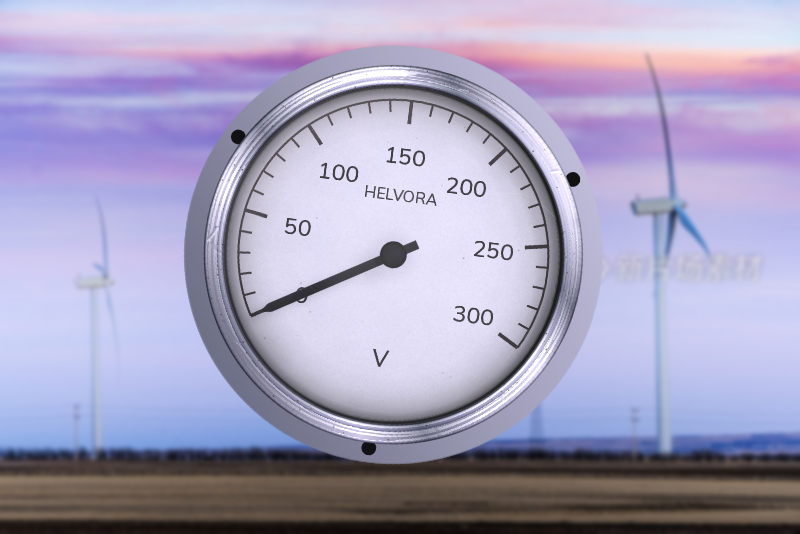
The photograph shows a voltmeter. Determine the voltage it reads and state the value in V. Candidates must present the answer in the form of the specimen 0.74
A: 0
